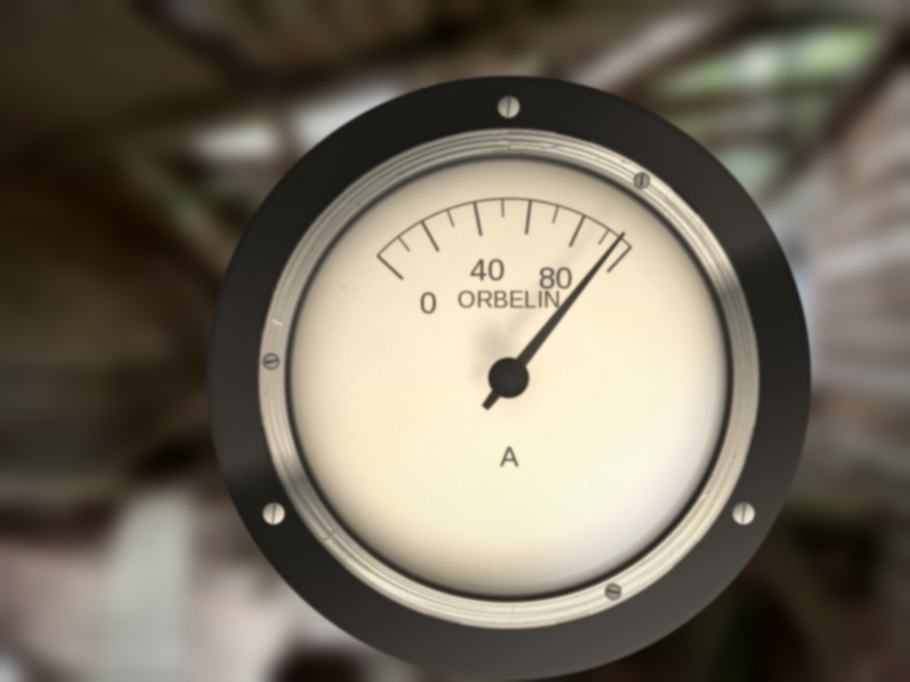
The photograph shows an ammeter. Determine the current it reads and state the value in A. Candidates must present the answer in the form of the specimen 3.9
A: 95
